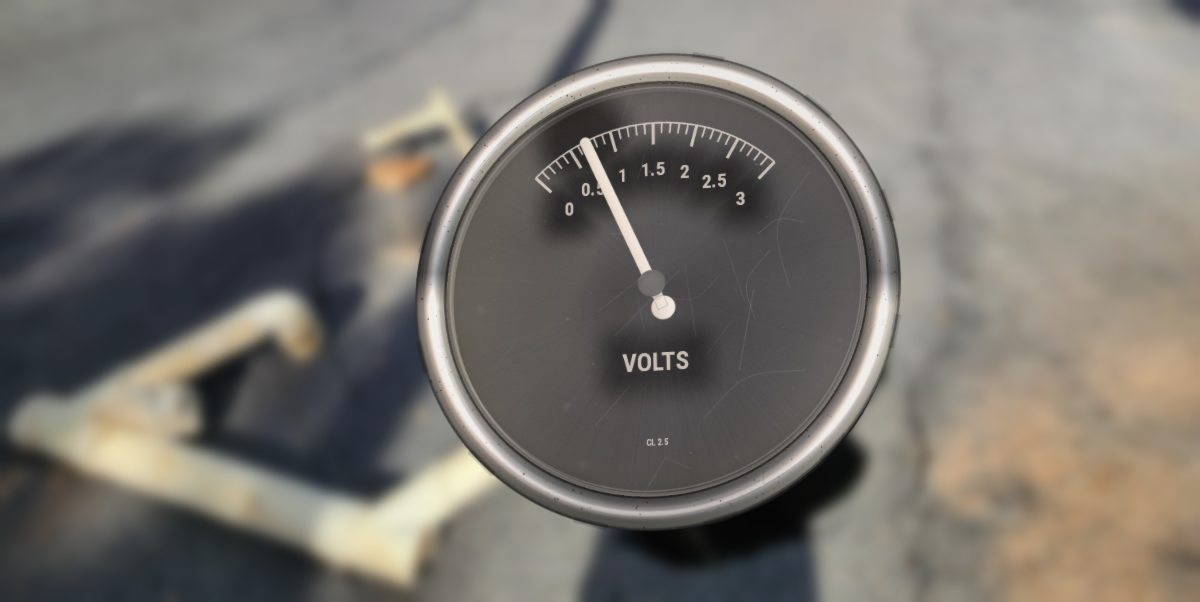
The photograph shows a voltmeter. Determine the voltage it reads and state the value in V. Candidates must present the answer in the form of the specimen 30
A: 0.7
